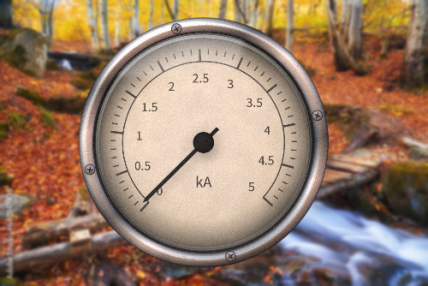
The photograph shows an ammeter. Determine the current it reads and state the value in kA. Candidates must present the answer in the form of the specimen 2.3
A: 0.05
